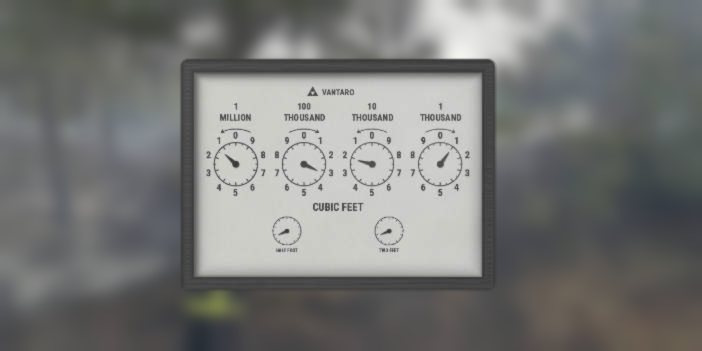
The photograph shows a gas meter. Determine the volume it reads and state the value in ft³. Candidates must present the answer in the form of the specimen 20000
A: 132100
